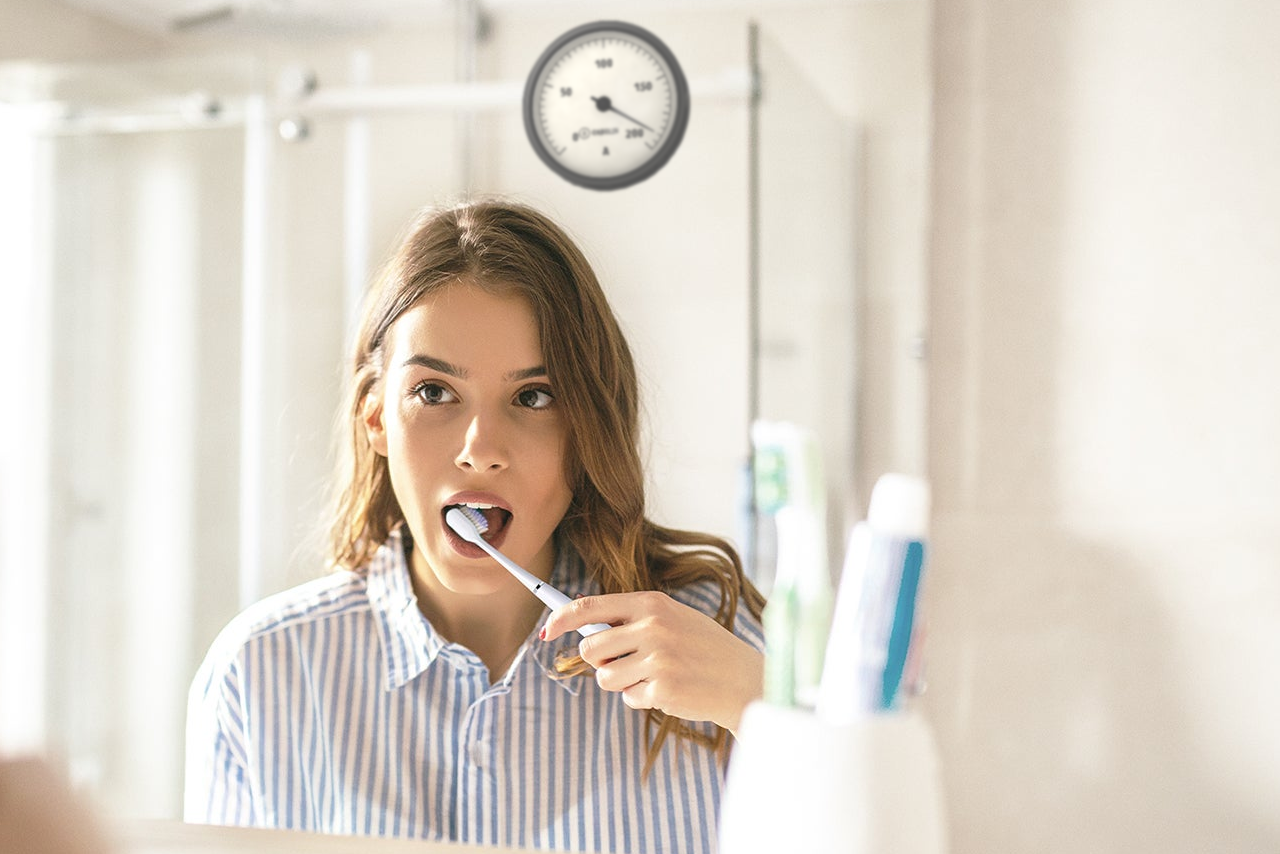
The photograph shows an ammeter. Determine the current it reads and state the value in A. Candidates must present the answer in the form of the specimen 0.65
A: 190
